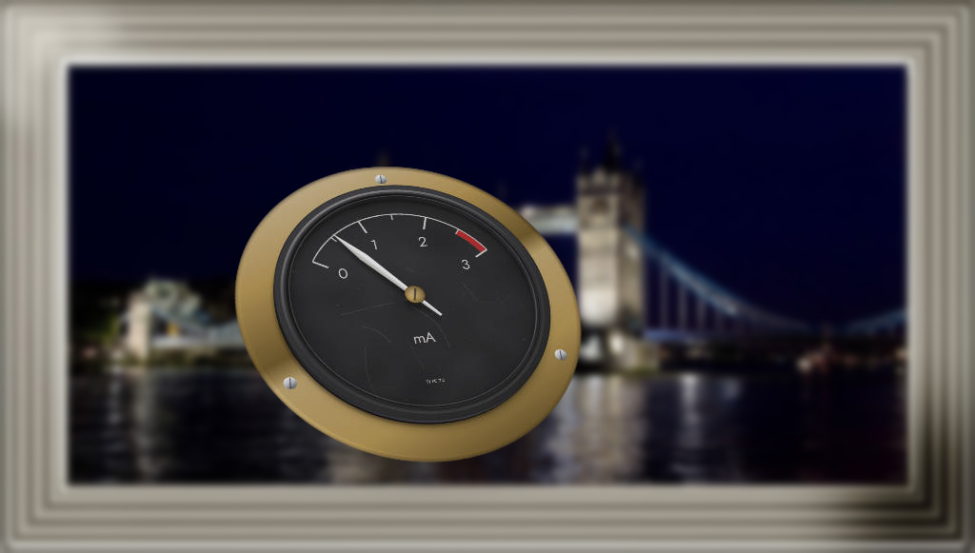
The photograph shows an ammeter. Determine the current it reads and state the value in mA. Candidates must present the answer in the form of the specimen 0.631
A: 0.5
